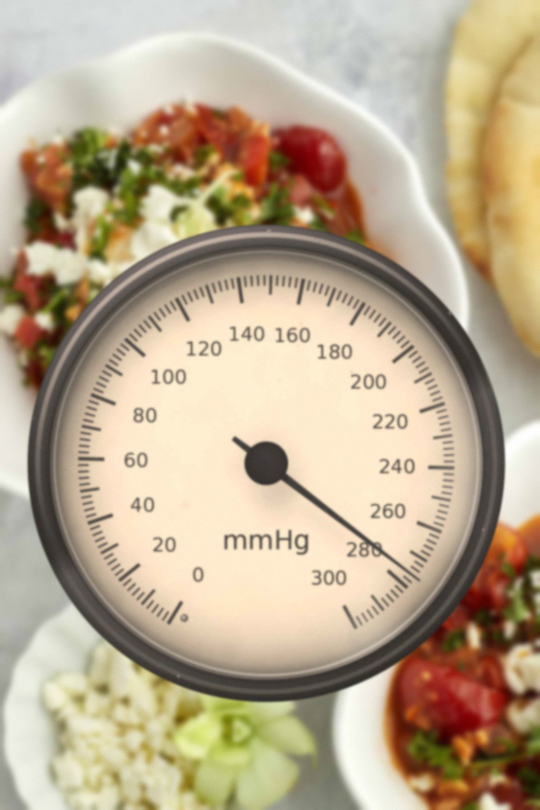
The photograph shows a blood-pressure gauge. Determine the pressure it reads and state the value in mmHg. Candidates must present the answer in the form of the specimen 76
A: 276
